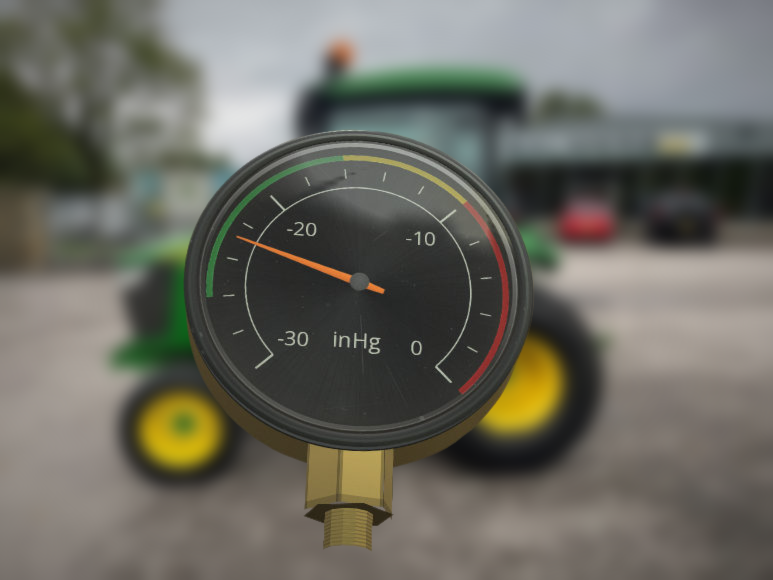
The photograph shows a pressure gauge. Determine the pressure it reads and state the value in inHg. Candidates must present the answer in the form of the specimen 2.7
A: -23
